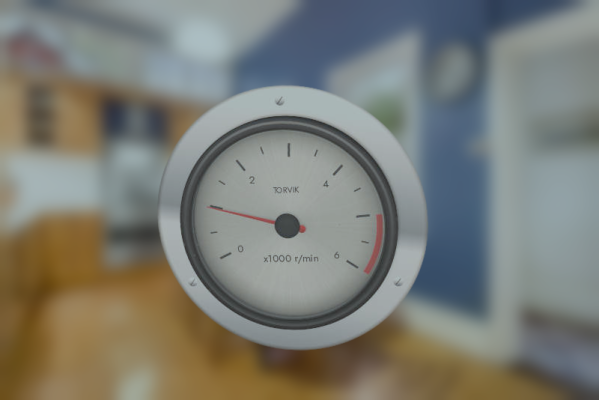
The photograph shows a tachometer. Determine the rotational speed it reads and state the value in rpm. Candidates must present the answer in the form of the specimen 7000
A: 1000
